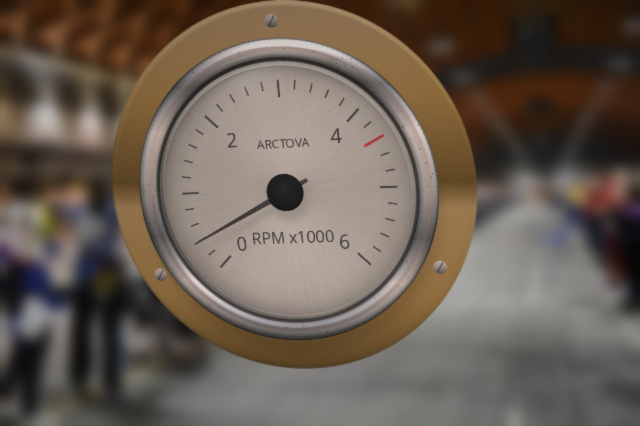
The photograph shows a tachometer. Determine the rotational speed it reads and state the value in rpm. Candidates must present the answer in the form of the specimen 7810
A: 400
